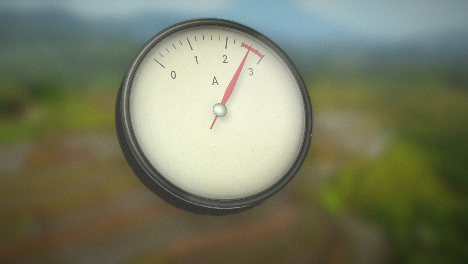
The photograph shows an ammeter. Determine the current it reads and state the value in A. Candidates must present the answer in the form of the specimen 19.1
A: 2.6
